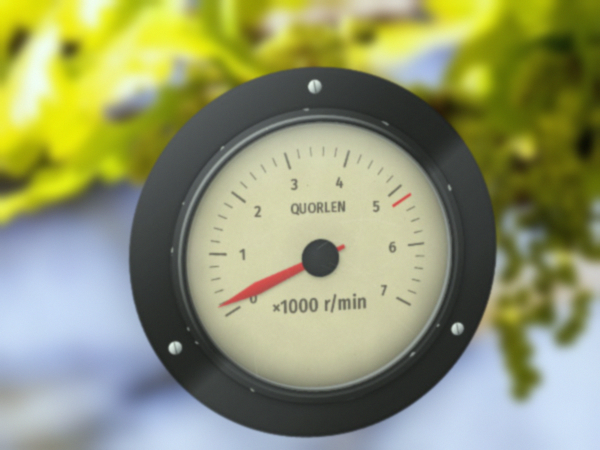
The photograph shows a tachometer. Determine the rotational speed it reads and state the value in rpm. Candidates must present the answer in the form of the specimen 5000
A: 200
